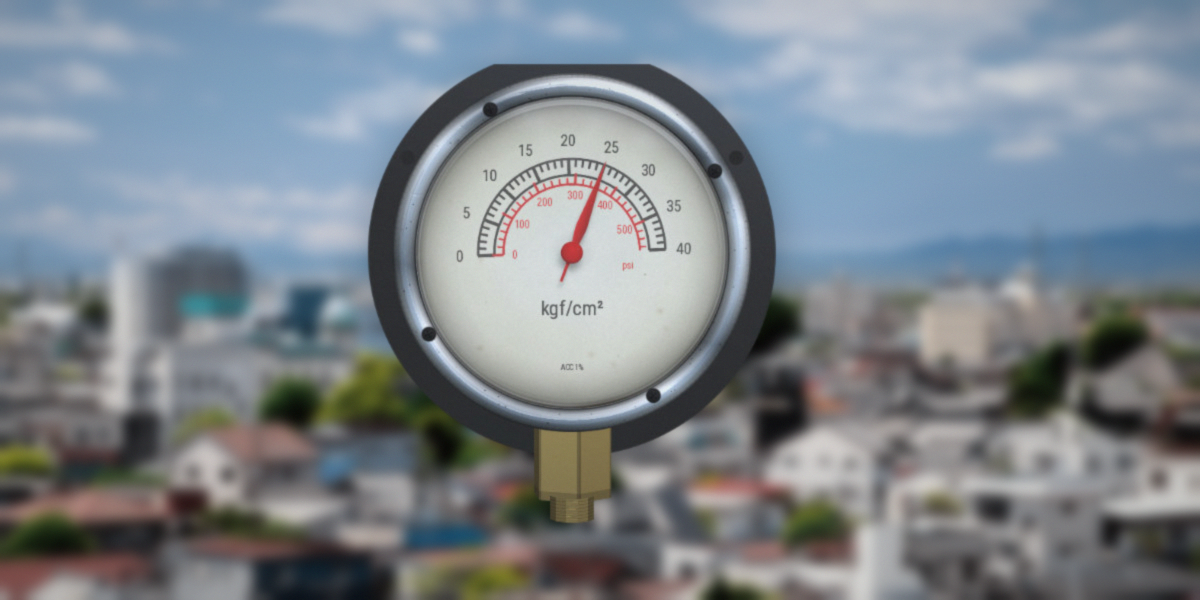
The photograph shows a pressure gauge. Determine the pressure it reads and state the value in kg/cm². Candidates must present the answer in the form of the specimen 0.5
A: 25
